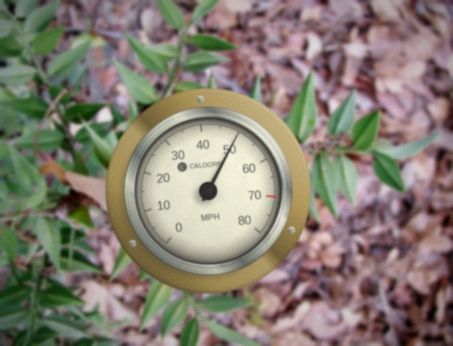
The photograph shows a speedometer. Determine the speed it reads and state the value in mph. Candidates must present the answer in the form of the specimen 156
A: 50
